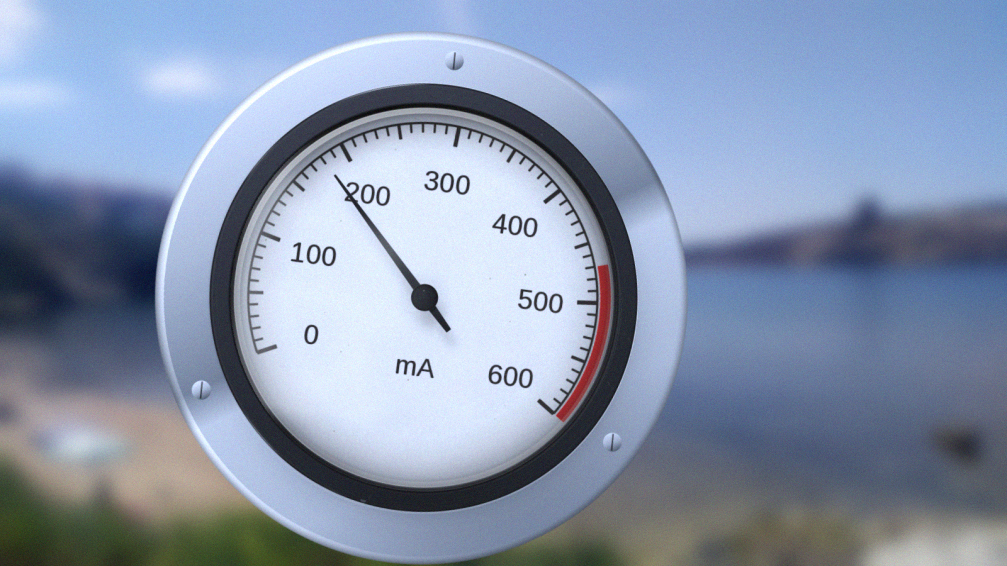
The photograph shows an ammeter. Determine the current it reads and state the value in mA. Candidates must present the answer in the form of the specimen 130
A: 180
